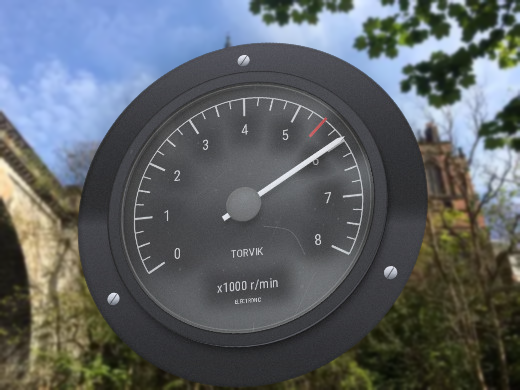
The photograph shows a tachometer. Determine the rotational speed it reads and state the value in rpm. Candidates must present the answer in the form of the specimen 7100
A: 6000
